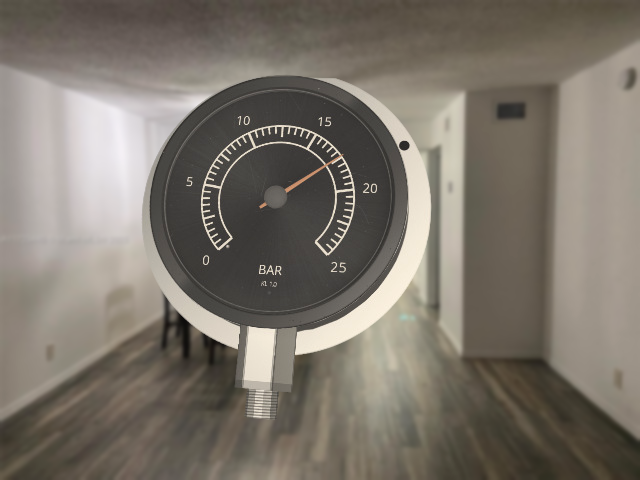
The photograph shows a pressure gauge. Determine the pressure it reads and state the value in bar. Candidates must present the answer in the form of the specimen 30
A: 17.5
